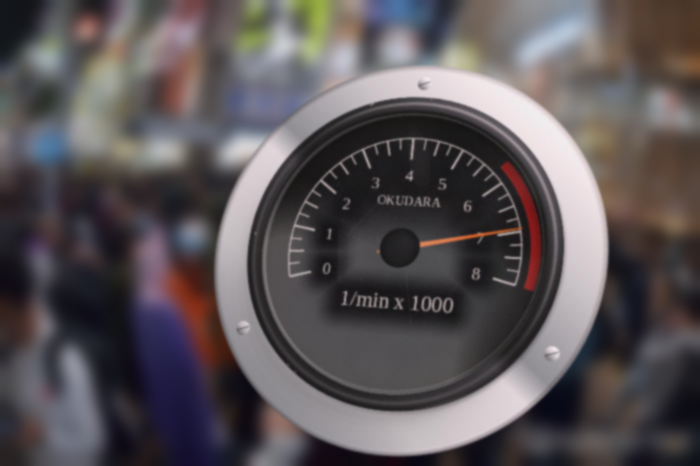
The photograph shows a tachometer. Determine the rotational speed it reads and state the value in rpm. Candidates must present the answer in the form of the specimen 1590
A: 7000
